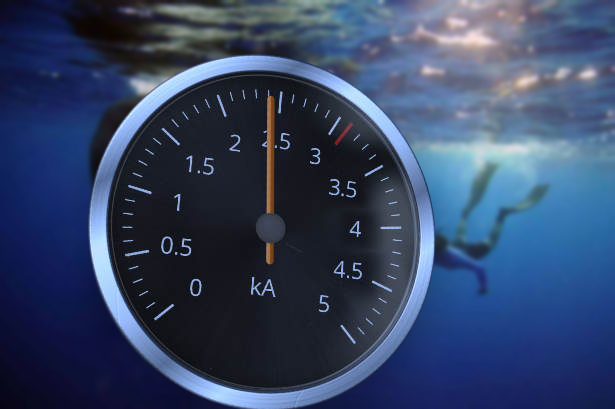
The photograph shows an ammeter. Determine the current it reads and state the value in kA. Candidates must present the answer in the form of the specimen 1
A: 2.4
